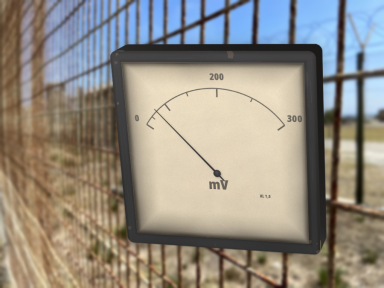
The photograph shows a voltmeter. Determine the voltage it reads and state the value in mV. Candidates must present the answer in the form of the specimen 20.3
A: 75
